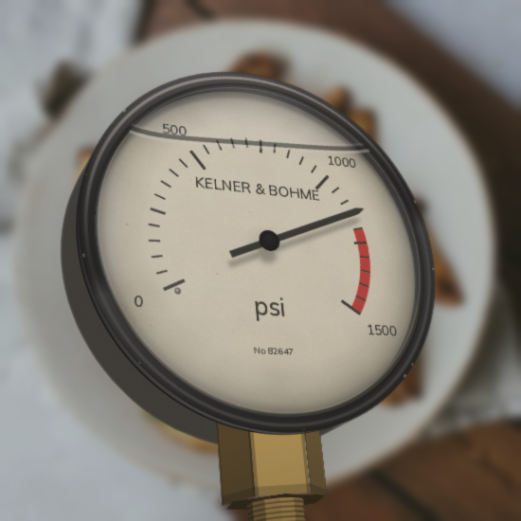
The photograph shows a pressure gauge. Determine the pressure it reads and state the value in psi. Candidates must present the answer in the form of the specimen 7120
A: 1150
